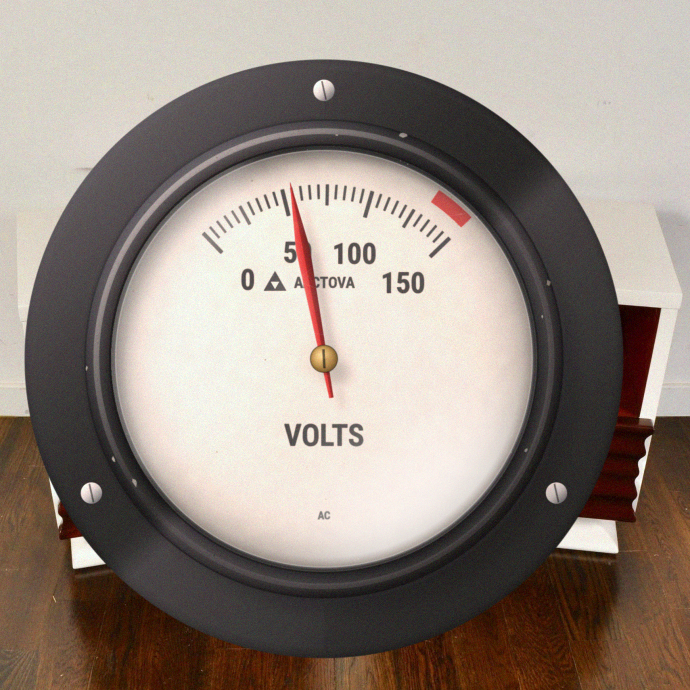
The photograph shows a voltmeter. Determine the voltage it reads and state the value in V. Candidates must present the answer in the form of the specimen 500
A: 55
